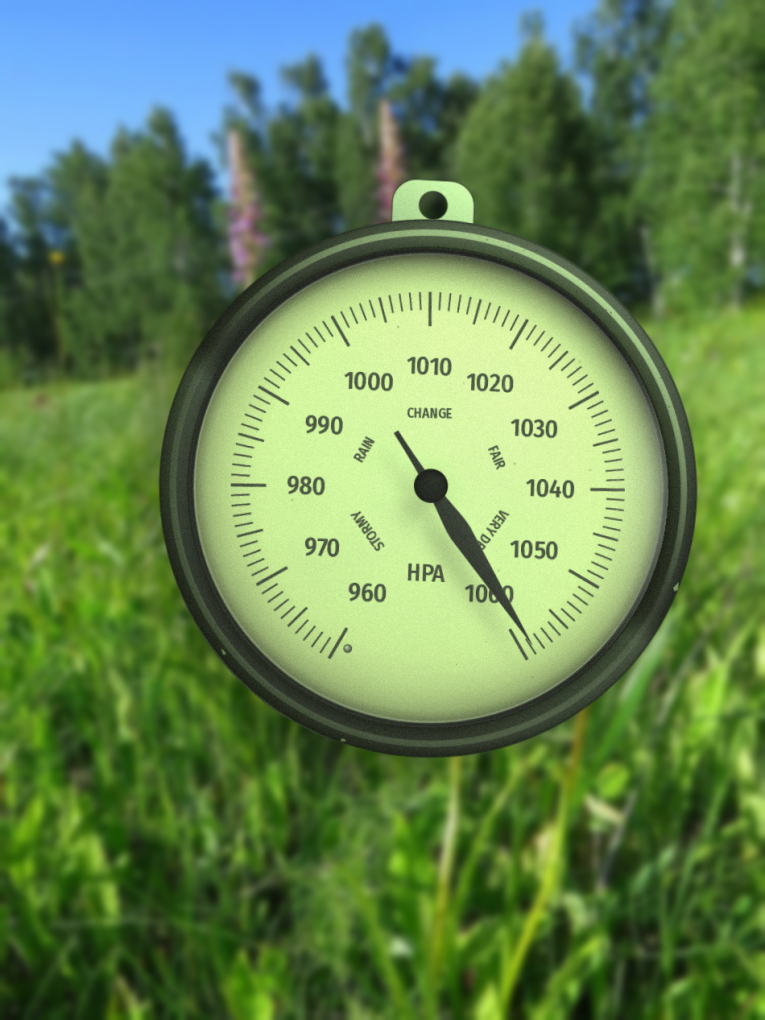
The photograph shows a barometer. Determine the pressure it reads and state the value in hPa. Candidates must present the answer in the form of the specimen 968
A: 1059
